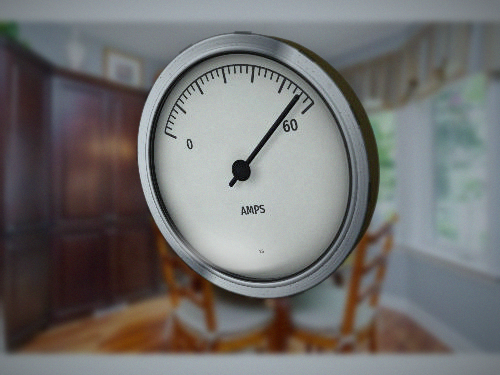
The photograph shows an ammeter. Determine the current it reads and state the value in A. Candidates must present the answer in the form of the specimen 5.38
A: 56
